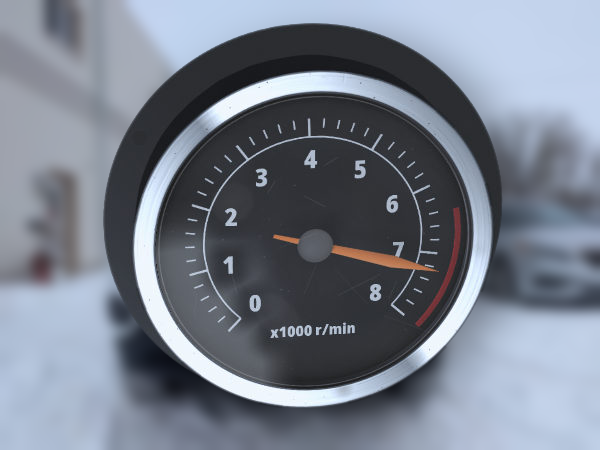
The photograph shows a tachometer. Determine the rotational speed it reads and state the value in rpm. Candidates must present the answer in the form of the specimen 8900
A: 7200
